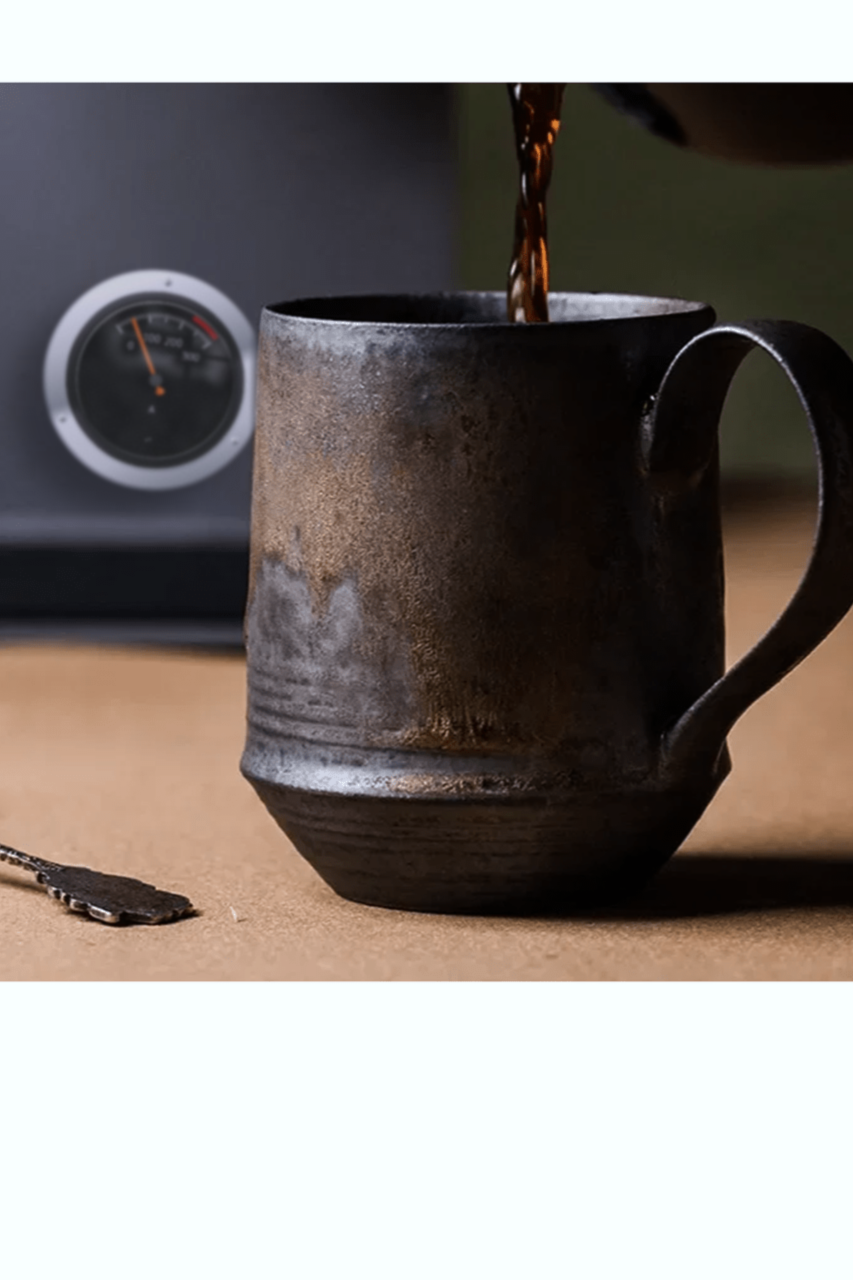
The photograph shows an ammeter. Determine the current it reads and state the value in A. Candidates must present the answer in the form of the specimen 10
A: 50
